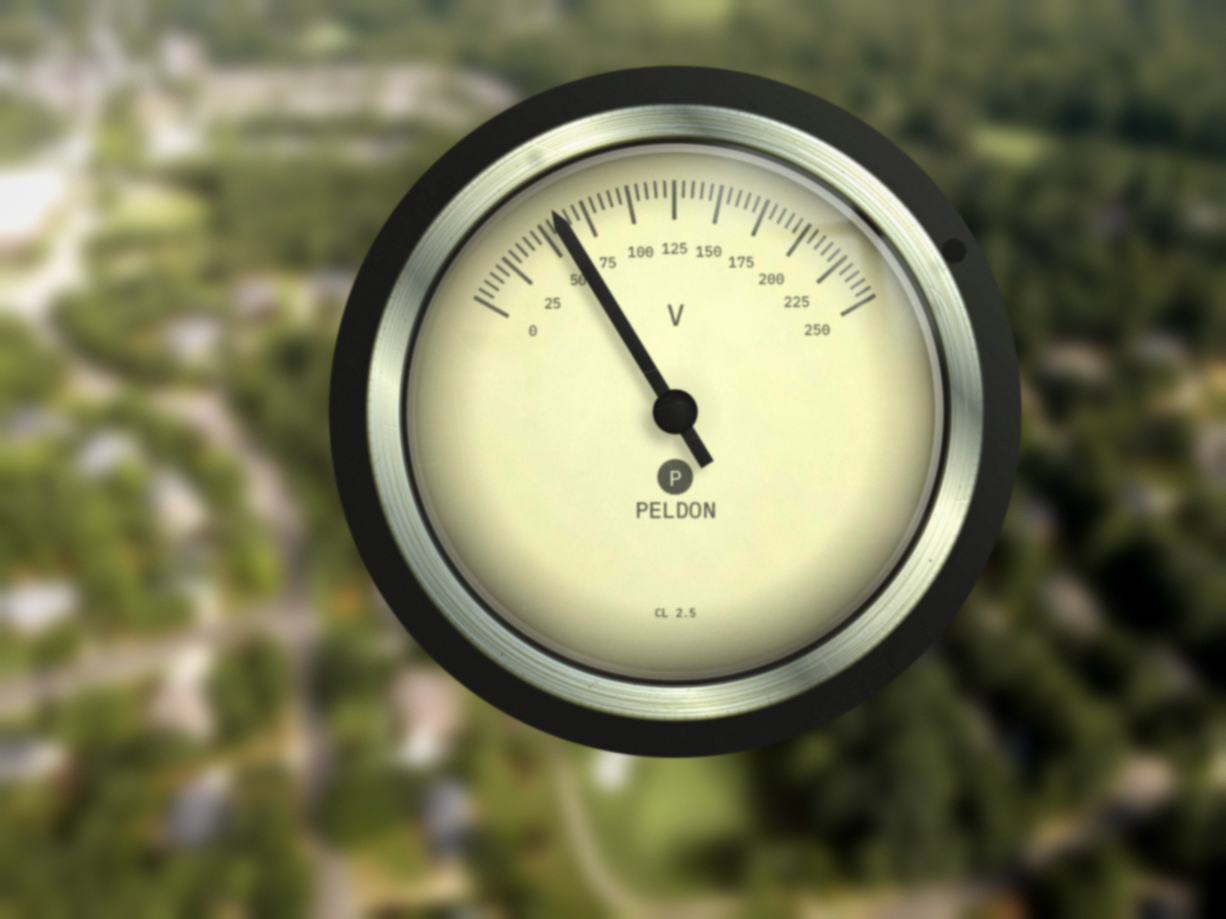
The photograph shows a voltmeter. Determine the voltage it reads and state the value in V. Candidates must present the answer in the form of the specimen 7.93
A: 60
